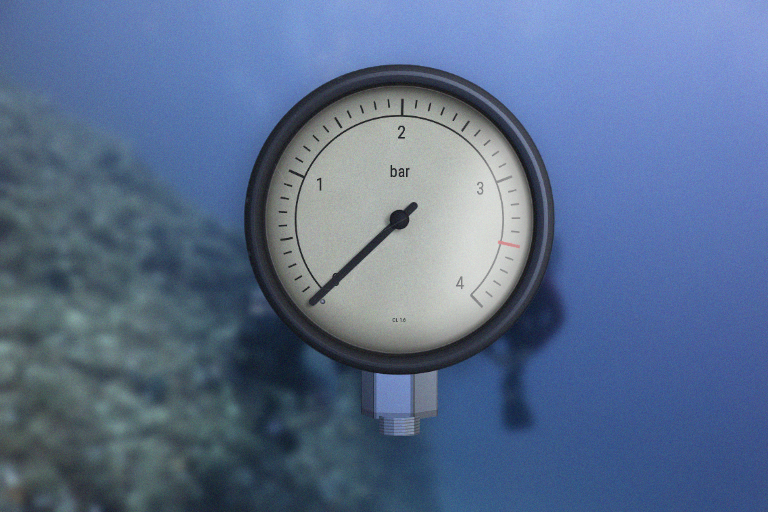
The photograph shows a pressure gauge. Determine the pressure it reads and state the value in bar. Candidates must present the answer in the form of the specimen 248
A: 0
